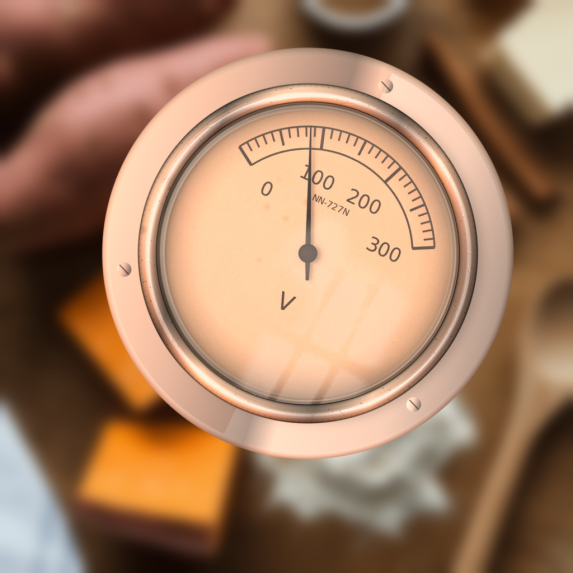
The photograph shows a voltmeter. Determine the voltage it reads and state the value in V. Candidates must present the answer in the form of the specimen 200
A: 85
